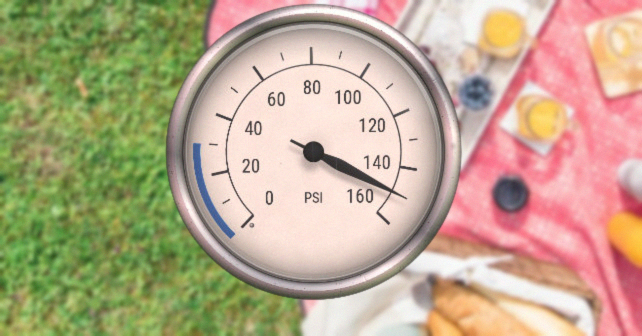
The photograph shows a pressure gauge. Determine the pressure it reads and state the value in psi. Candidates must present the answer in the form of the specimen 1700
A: 150
